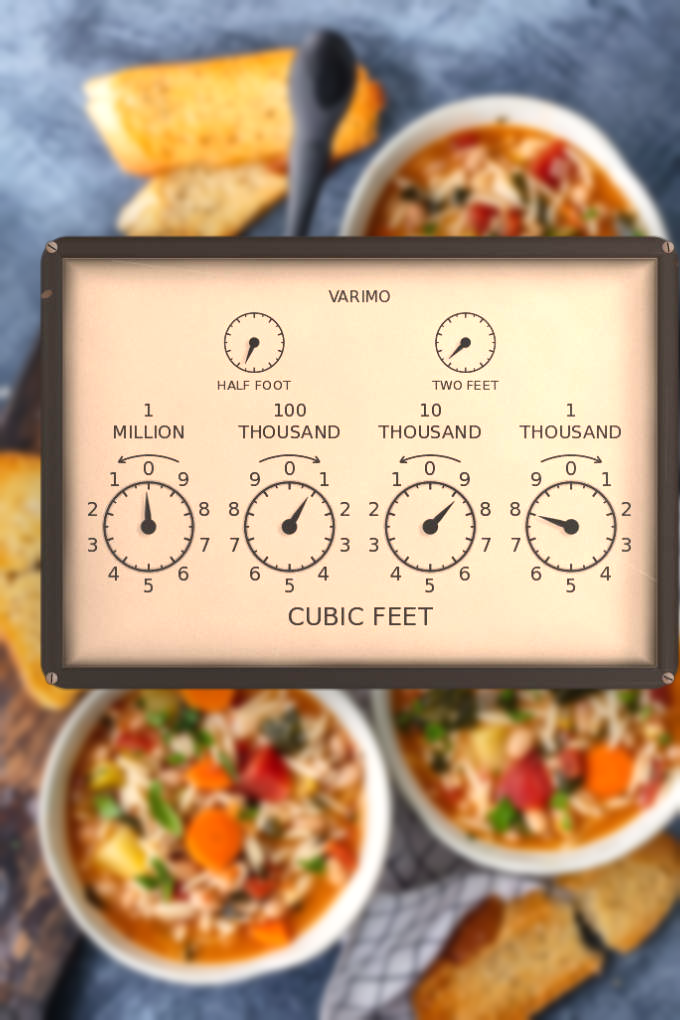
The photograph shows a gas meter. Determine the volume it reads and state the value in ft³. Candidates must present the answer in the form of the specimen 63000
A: 8800
